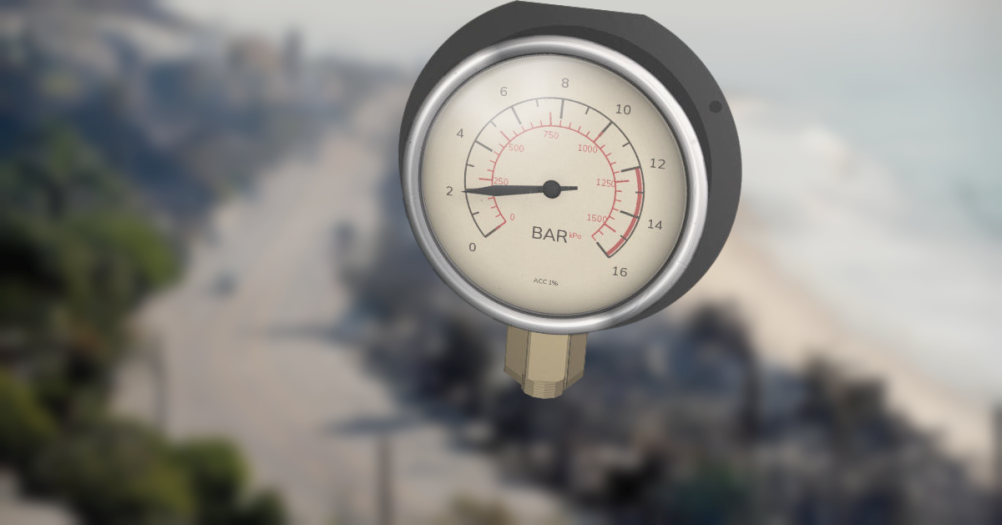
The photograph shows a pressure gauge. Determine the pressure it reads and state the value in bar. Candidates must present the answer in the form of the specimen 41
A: 2
